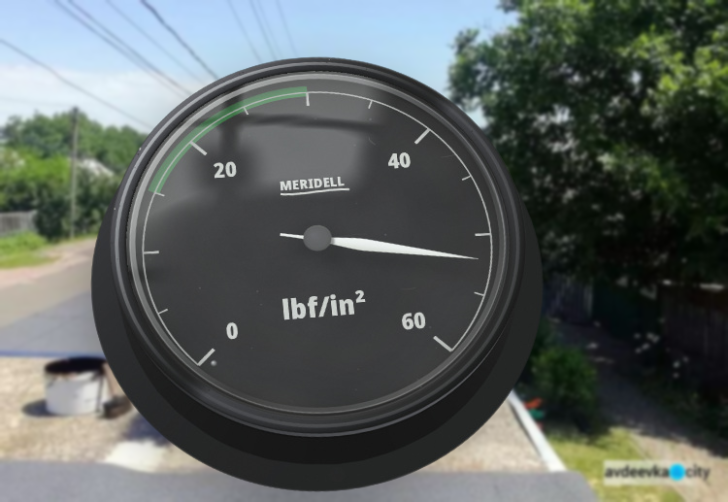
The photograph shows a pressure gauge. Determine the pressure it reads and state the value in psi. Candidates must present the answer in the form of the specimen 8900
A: 52.5
